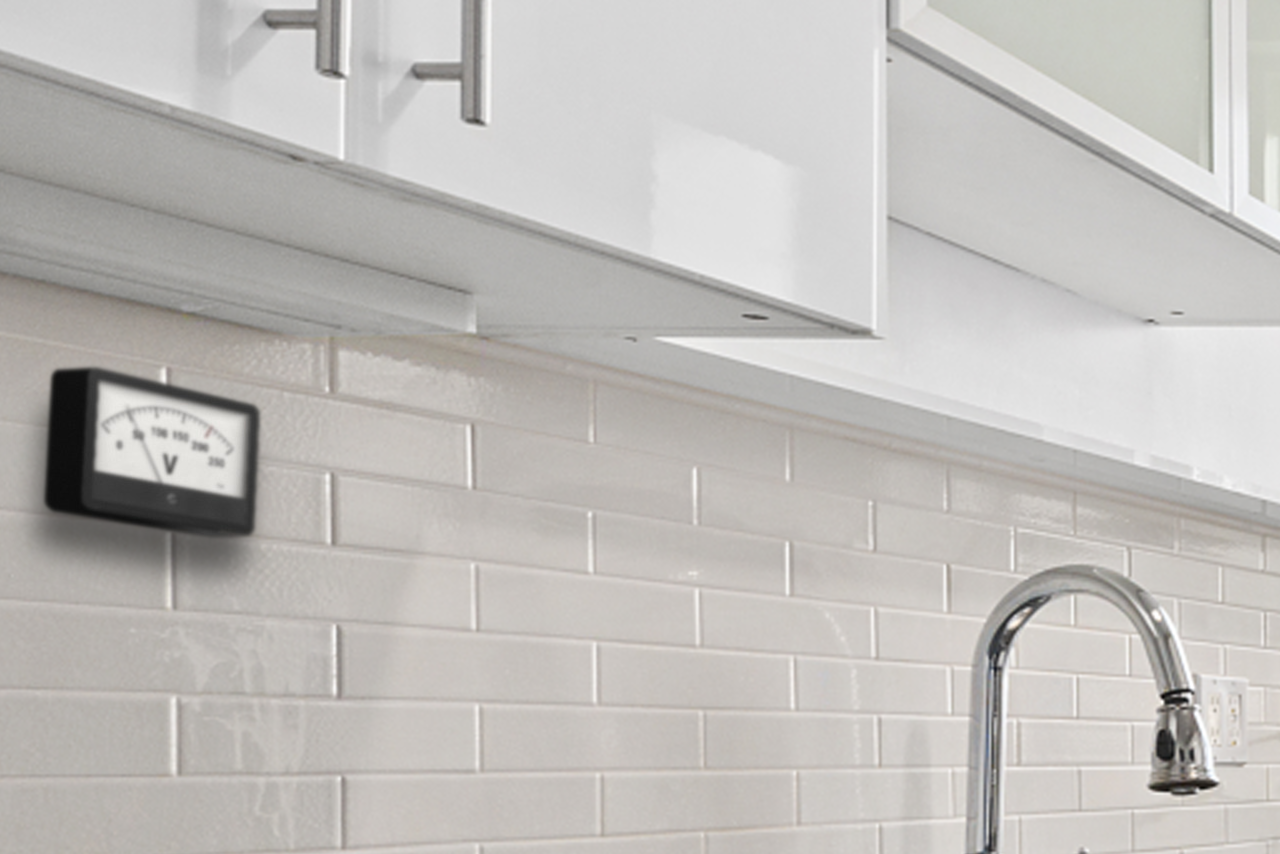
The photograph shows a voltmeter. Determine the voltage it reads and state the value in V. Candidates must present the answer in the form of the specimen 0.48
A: 50
